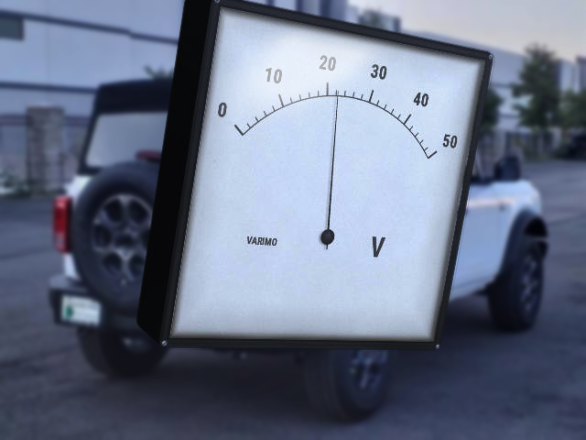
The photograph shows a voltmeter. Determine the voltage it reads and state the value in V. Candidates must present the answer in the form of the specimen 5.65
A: 22
